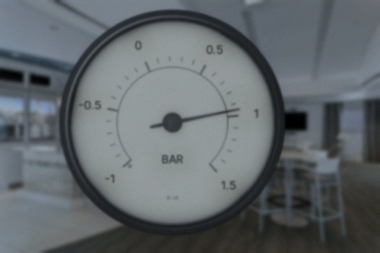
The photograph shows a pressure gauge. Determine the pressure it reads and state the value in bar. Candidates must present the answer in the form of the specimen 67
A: 0.95
